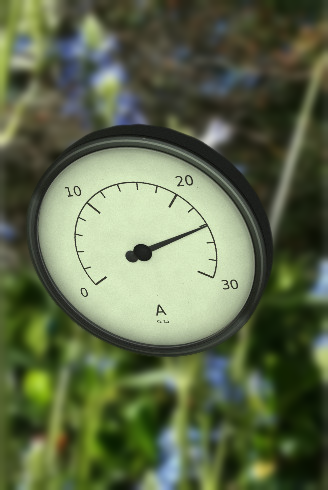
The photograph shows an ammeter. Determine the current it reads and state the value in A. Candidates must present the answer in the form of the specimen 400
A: 24
